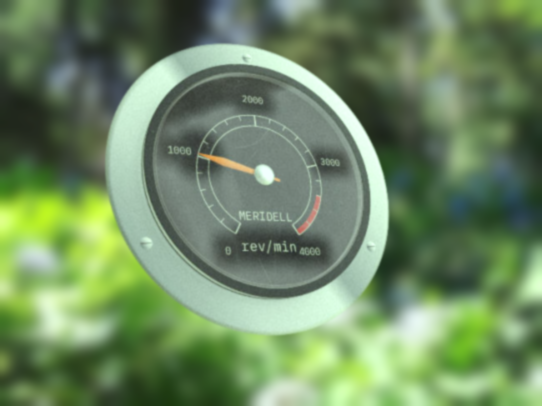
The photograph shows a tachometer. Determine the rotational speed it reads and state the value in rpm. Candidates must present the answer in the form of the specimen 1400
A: 1000
